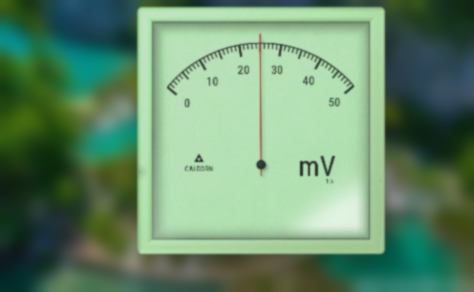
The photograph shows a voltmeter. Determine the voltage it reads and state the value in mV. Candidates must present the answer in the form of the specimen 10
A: 25
